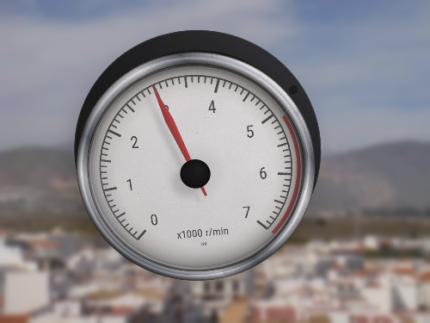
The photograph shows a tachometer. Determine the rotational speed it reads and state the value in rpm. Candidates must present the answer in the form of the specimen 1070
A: 3000
